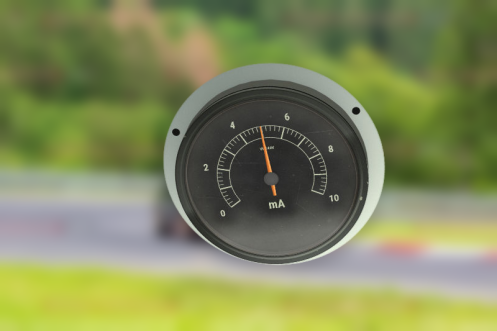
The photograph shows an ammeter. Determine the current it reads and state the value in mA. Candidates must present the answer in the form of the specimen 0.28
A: 5
